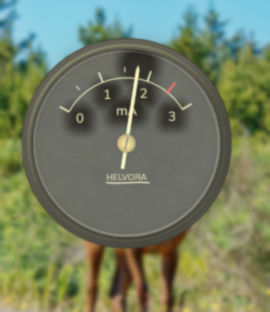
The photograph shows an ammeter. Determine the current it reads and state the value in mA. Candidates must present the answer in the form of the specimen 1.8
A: 1.75
